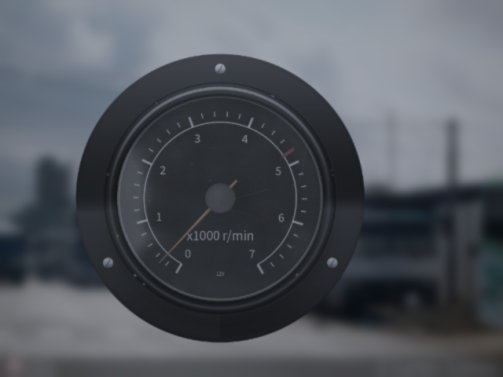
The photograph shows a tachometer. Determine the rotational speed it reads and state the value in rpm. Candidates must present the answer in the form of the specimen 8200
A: 300
